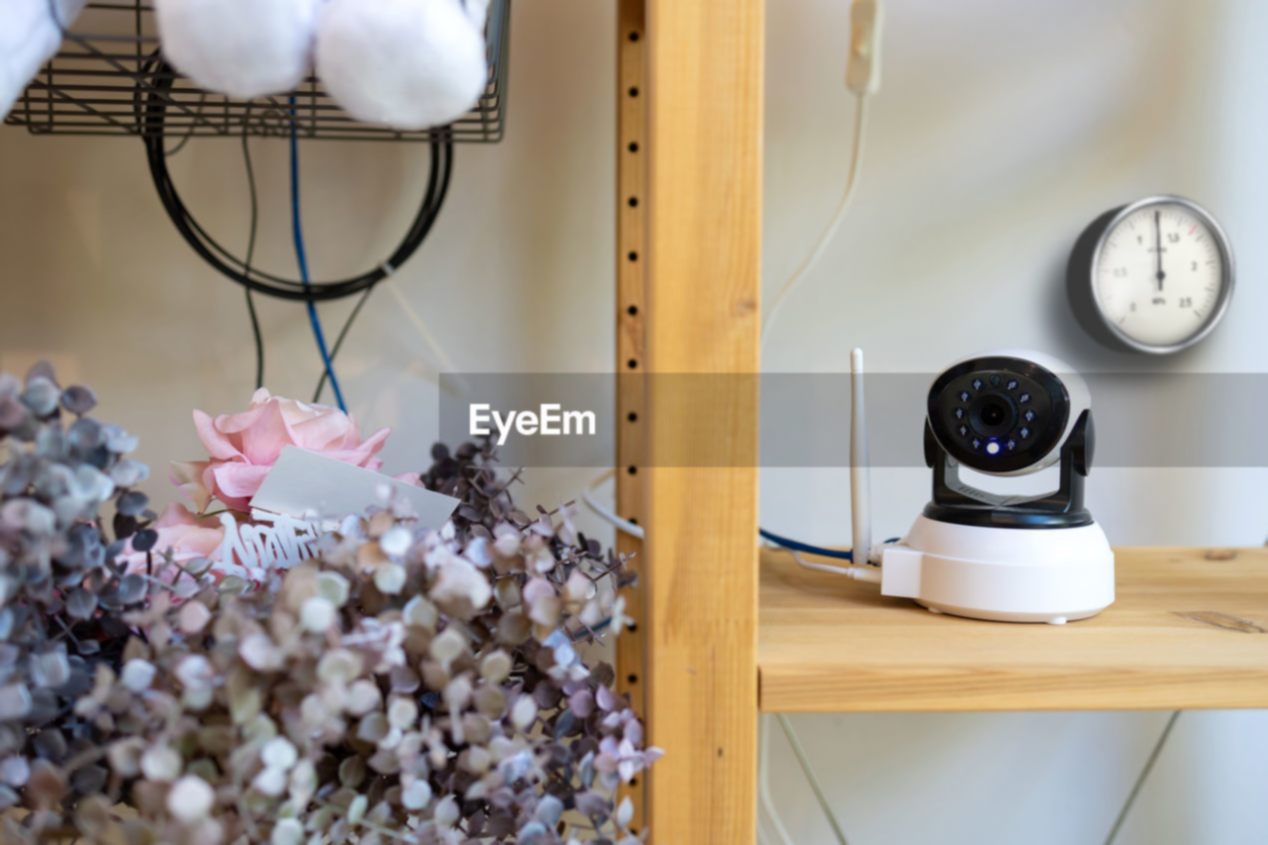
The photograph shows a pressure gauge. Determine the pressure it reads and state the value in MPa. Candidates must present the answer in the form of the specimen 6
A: 1.25
